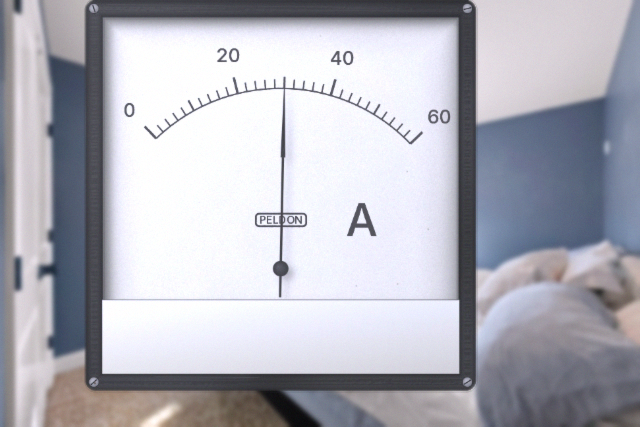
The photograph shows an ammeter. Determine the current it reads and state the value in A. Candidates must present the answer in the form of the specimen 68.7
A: 30
